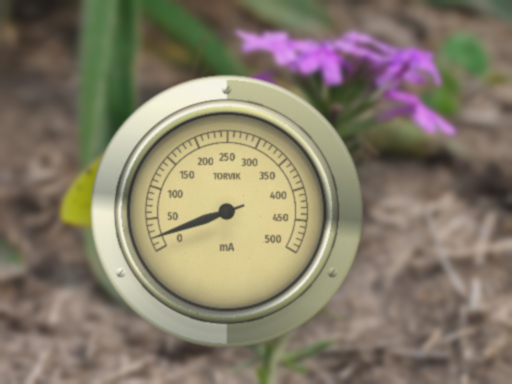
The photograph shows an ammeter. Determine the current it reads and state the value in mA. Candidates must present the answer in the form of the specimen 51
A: 20
